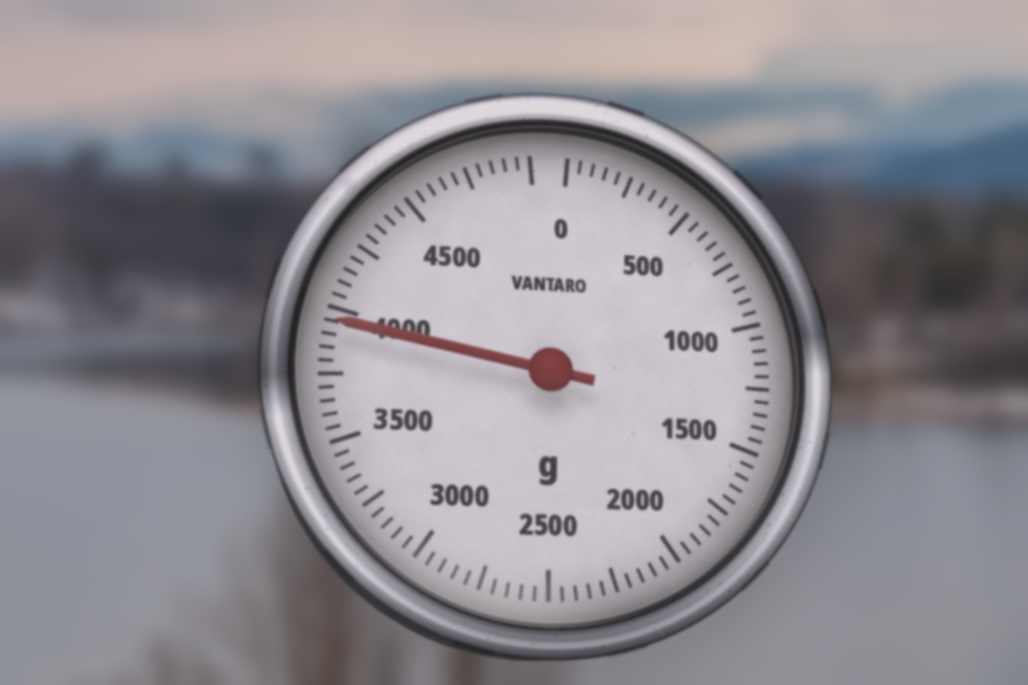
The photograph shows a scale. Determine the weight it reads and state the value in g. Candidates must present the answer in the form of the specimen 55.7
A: 3950
